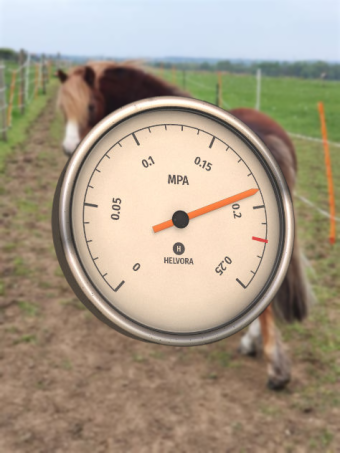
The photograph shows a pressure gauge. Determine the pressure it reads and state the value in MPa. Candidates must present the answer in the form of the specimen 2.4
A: 0.19
